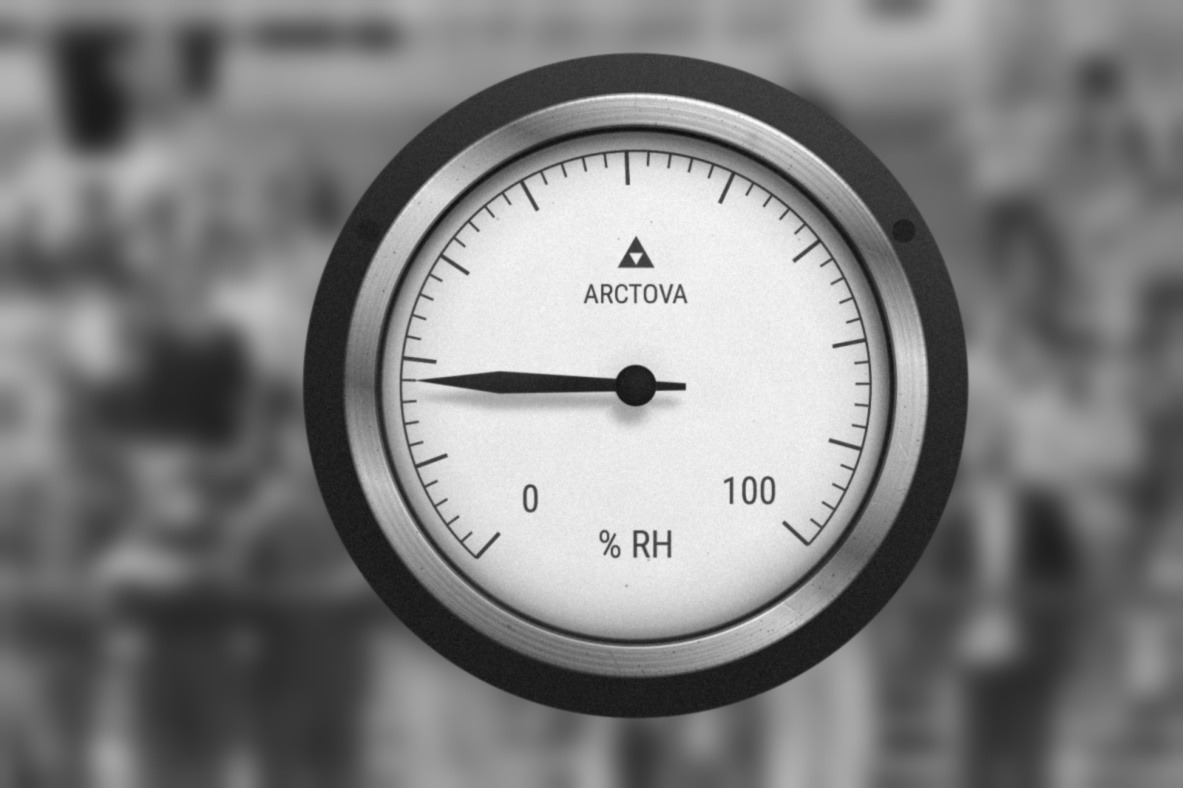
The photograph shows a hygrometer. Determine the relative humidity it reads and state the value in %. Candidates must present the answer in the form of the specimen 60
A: 18
